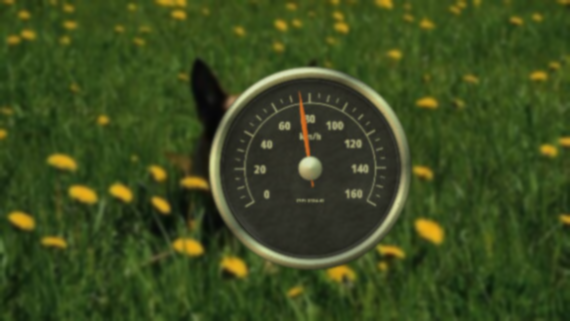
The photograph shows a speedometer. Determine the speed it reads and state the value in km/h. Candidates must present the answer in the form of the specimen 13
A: 75
